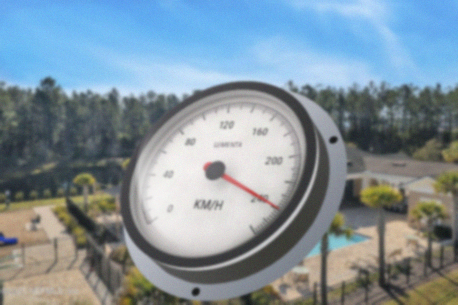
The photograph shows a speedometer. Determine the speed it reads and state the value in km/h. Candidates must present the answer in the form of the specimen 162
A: 240
